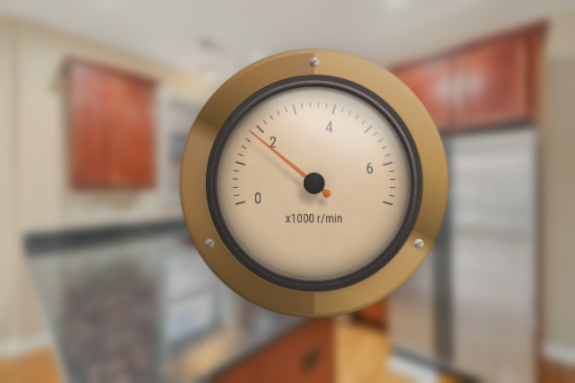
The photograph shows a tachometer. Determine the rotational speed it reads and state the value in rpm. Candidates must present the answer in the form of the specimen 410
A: 1800
